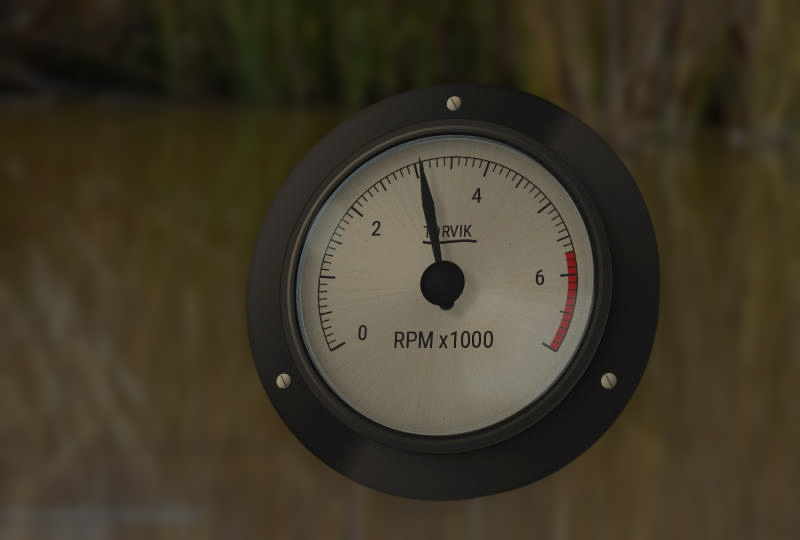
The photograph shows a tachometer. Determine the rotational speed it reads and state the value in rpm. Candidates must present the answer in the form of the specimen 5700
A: 3100
